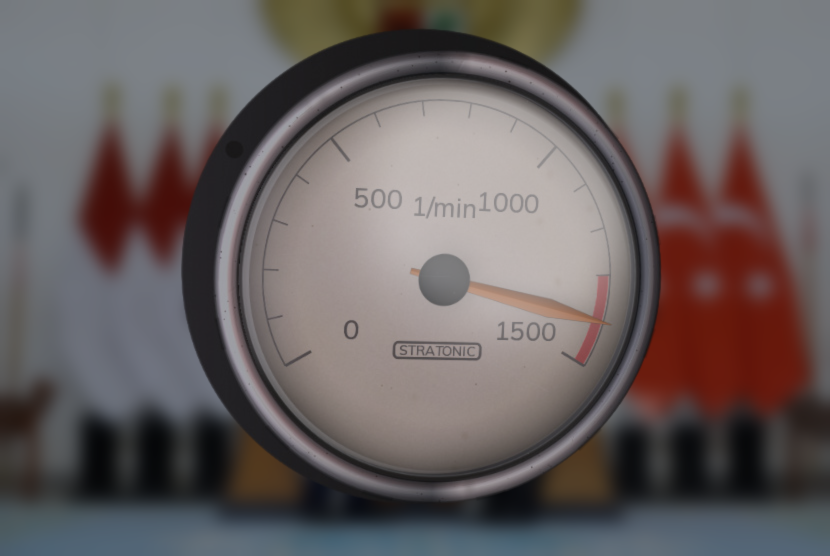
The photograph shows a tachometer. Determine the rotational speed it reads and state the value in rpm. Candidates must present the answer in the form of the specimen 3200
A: 1400
